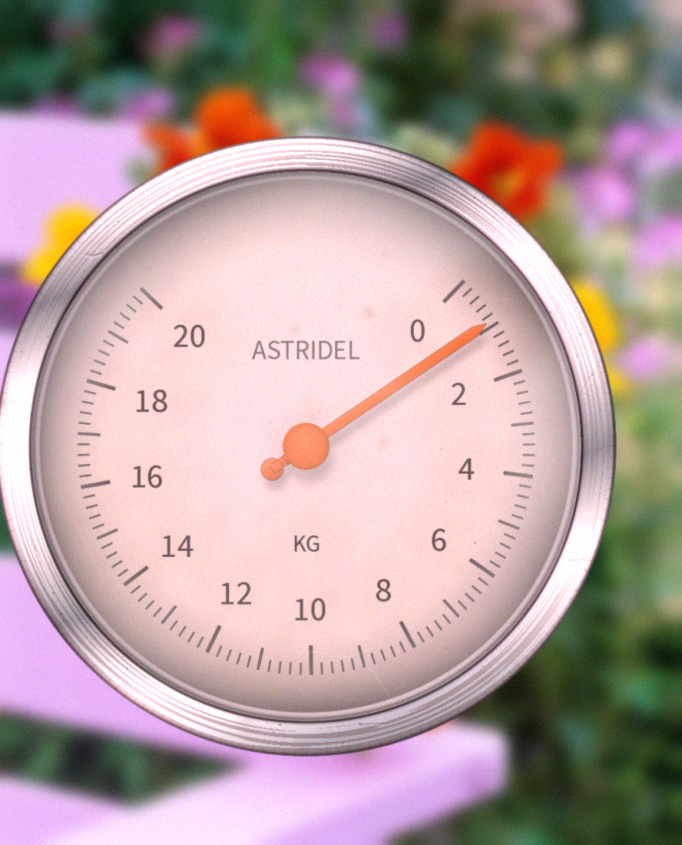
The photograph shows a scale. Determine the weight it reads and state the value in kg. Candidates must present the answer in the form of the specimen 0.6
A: 0.9
